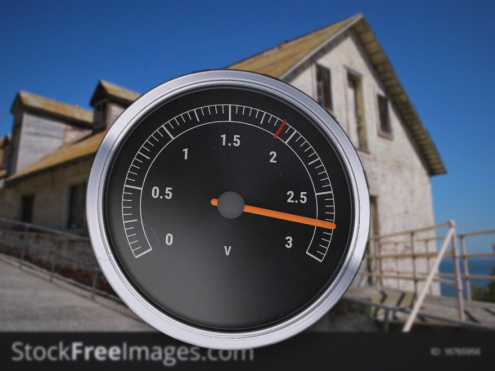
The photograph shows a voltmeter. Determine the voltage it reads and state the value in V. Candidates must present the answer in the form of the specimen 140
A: 2.75
